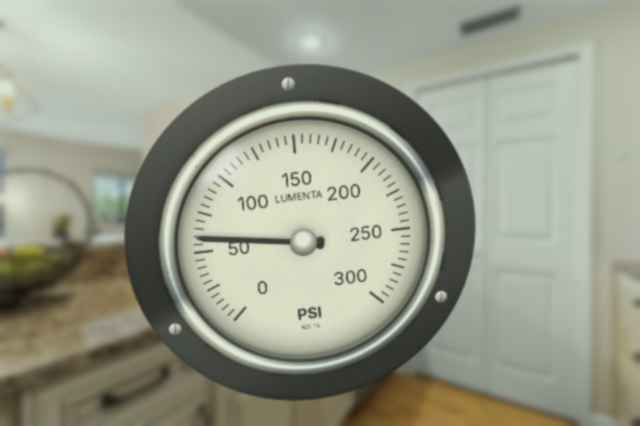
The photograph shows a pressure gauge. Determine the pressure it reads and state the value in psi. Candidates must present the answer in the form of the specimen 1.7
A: 60
